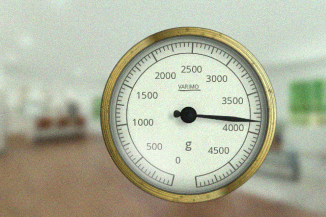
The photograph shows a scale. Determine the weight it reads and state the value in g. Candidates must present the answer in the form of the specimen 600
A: 3850
